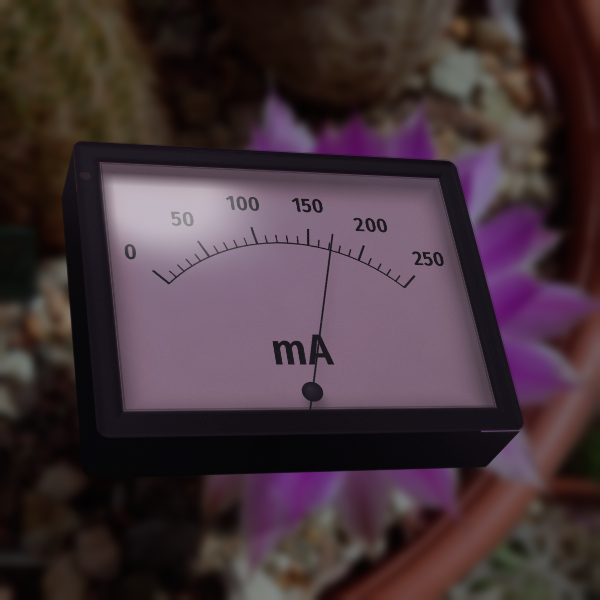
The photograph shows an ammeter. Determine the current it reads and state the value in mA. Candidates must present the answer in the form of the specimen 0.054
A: 170
